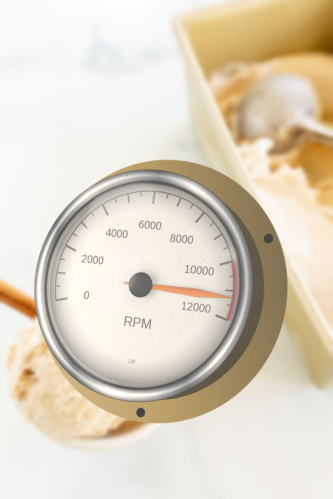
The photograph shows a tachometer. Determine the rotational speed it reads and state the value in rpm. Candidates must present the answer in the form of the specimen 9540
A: 11250
